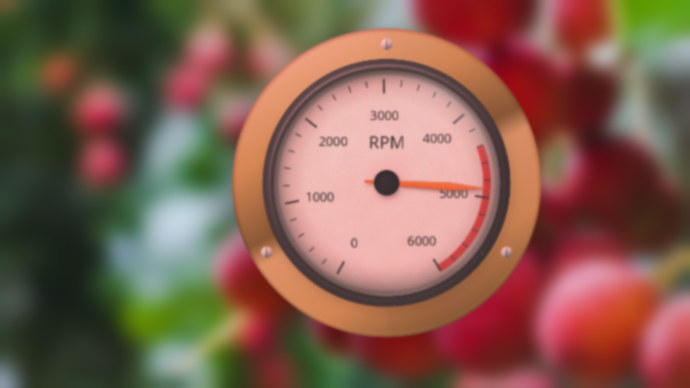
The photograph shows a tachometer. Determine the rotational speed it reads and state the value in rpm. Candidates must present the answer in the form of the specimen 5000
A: 4900
